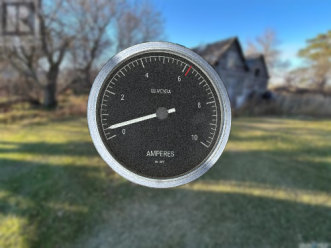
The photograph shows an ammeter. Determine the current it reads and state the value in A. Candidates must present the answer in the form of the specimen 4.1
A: 0.4
